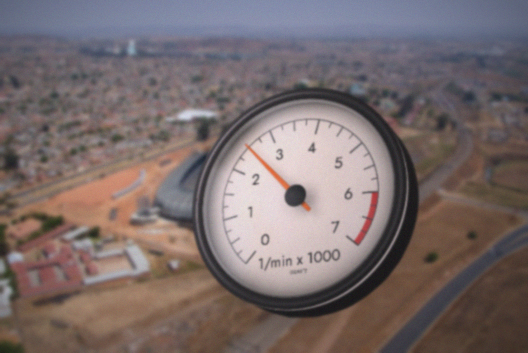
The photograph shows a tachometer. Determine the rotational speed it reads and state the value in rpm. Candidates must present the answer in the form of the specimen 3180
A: 2500
